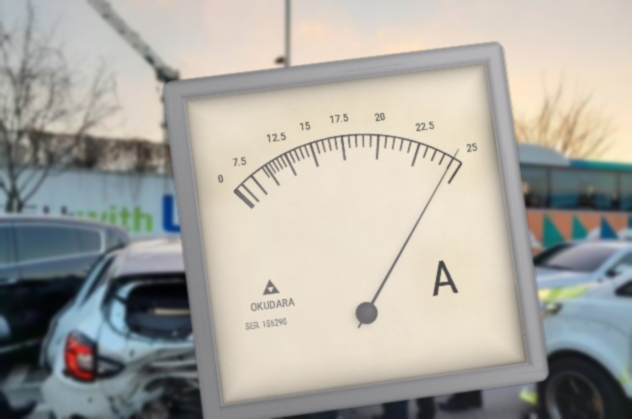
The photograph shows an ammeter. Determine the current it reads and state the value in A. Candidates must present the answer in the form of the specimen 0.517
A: 24.5
